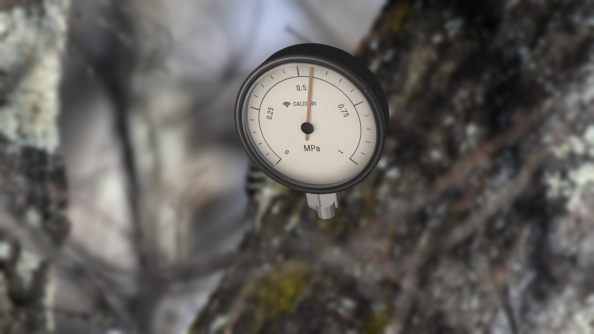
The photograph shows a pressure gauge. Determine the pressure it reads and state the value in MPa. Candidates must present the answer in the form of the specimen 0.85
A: 0.55
